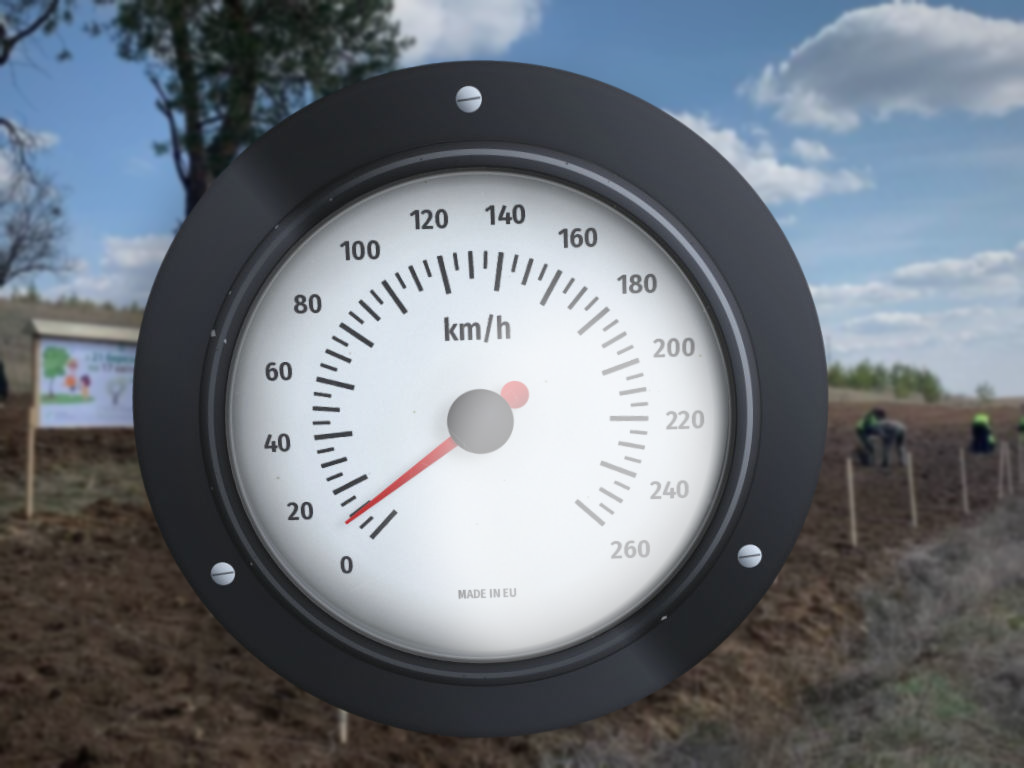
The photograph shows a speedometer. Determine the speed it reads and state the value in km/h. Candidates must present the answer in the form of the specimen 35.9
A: 10
